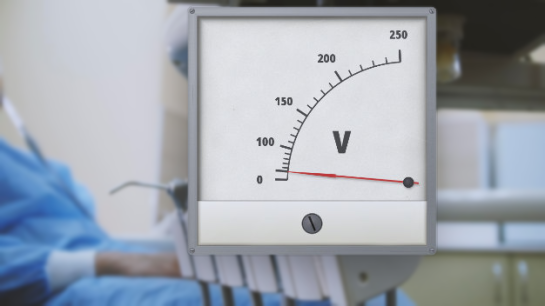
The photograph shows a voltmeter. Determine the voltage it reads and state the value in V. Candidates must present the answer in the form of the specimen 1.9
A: 50
